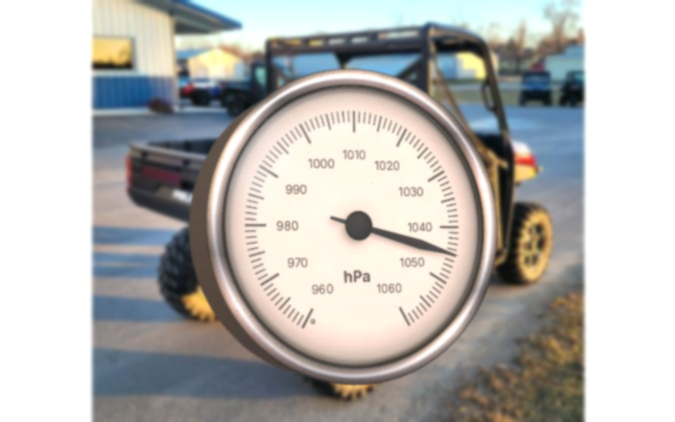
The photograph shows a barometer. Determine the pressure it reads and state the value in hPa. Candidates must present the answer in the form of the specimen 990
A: 1045
